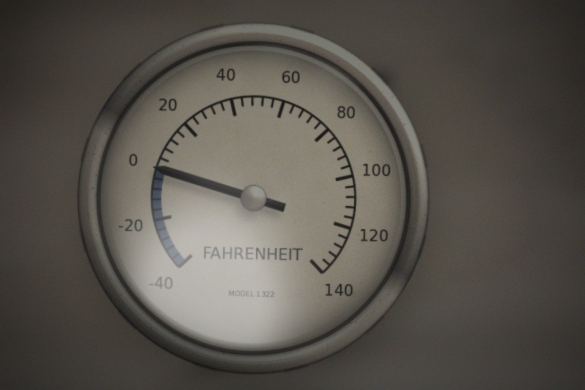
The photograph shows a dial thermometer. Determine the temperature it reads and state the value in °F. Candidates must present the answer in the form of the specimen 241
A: 0
